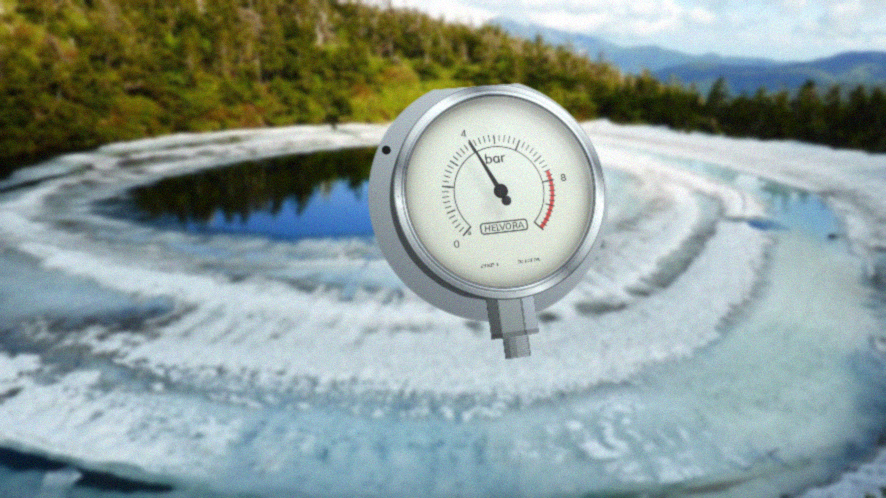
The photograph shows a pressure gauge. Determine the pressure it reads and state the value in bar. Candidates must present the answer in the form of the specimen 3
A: 4
